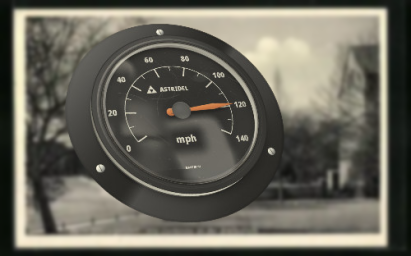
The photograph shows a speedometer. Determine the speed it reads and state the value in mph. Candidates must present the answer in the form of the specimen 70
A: 120
